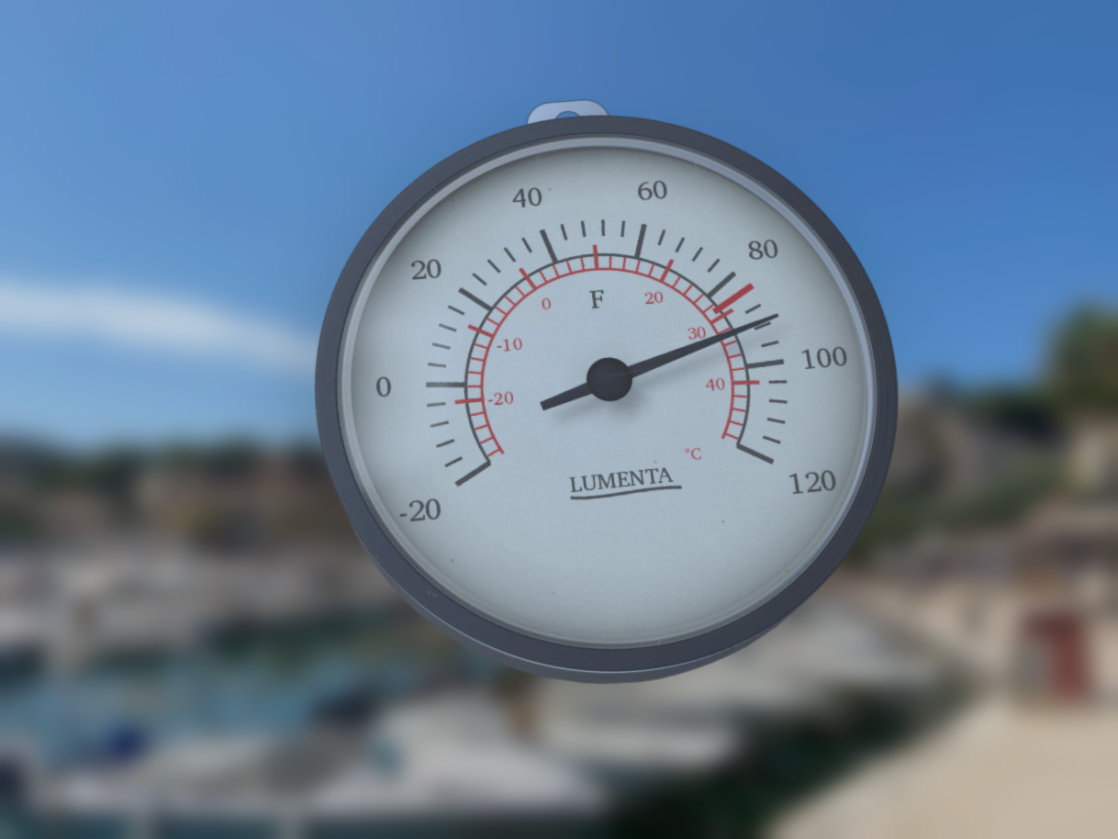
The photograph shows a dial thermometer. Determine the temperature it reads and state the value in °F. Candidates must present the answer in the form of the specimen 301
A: 92
